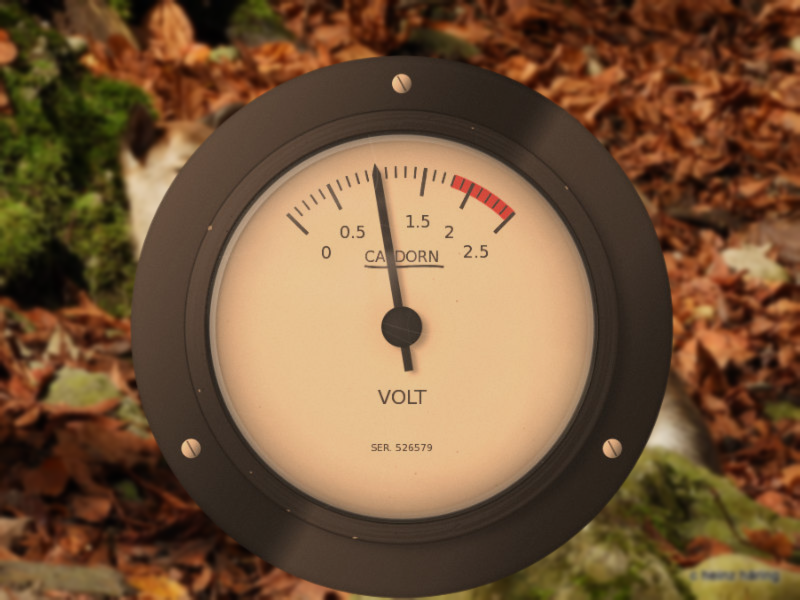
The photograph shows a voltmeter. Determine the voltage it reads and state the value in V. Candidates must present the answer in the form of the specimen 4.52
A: 1
